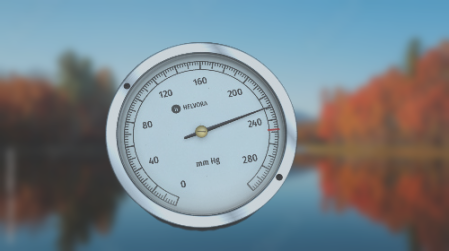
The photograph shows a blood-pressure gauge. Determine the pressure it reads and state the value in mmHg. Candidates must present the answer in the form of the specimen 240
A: 230
